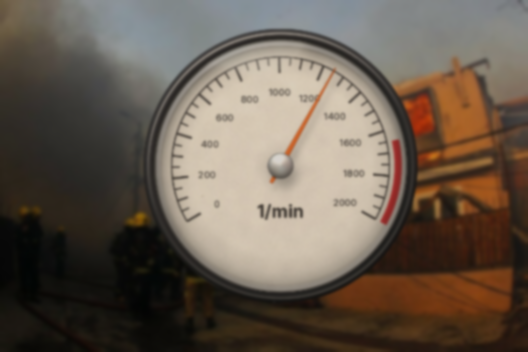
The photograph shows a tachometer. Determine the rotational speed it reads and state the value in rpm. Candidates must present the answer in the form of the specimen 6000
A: 1250
